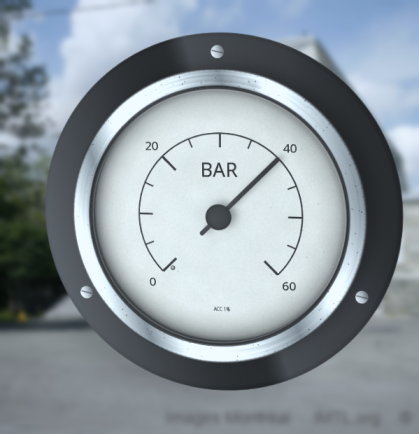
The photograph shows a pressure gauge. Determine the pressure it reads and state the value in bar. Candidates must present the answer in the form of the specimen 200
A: 40
